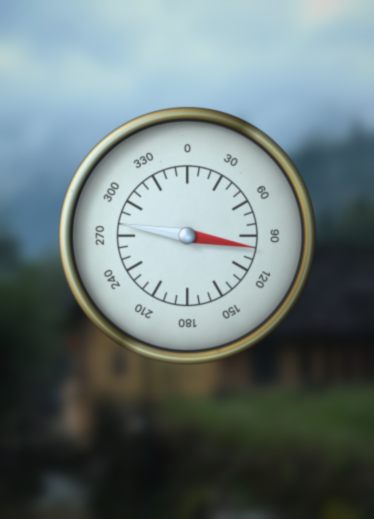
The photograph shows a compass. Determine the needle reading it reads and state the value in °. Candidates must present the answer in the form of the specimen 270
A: 100
